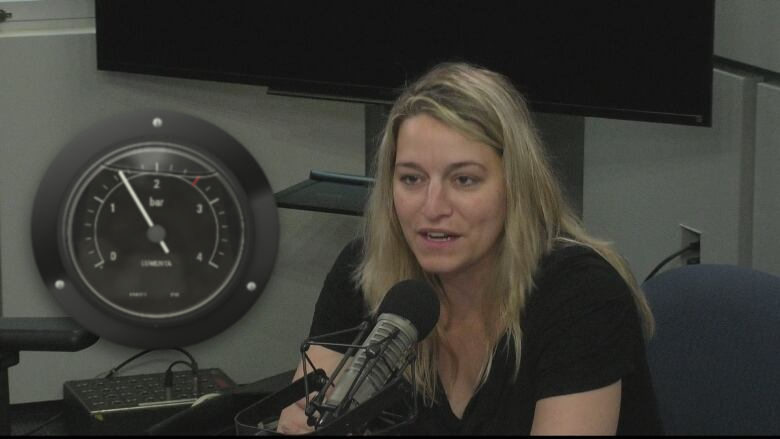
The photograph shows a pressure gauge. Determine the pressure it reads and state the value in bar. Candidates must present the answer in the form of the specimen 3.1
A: 1.5
